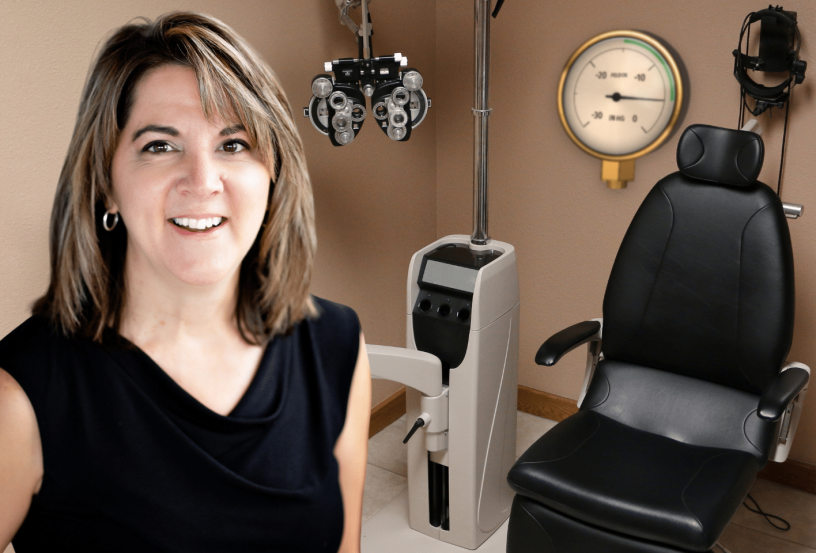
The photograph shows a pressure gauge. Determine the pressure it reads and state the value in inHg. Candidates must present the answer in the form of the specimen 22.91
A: -5
